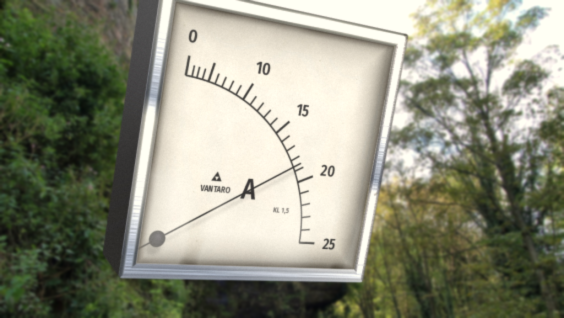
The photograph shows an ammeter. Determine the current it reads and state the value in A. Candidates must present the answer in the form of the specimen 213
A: 18.5
